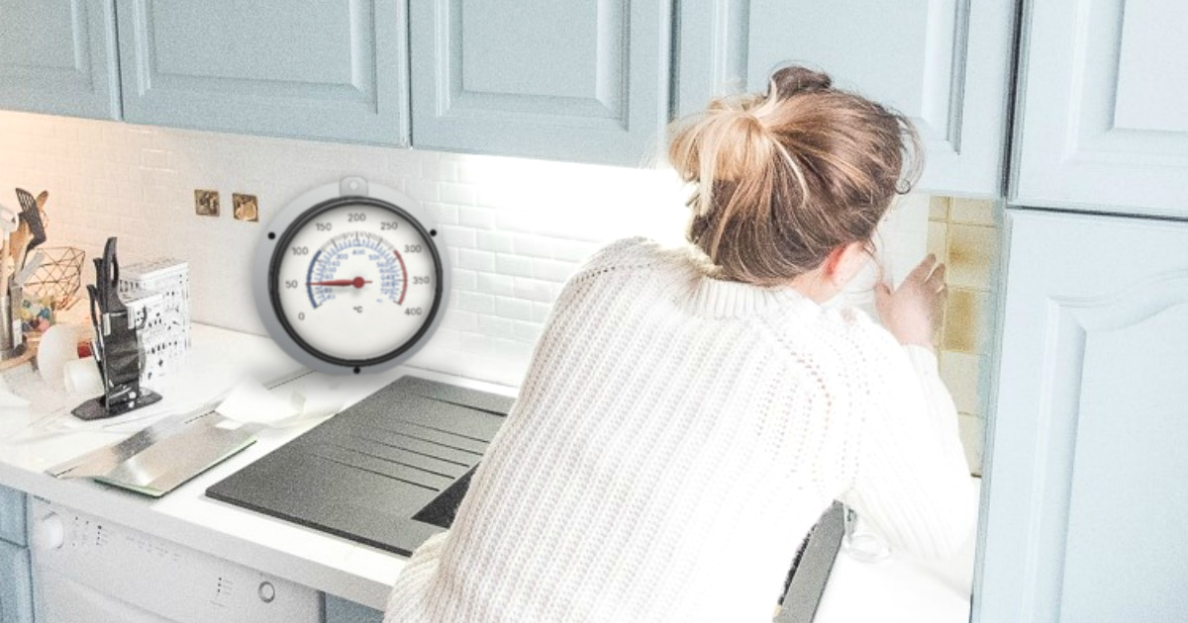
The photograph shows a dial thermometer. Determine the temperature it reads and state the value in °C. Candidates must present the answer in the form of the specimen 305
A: 50
